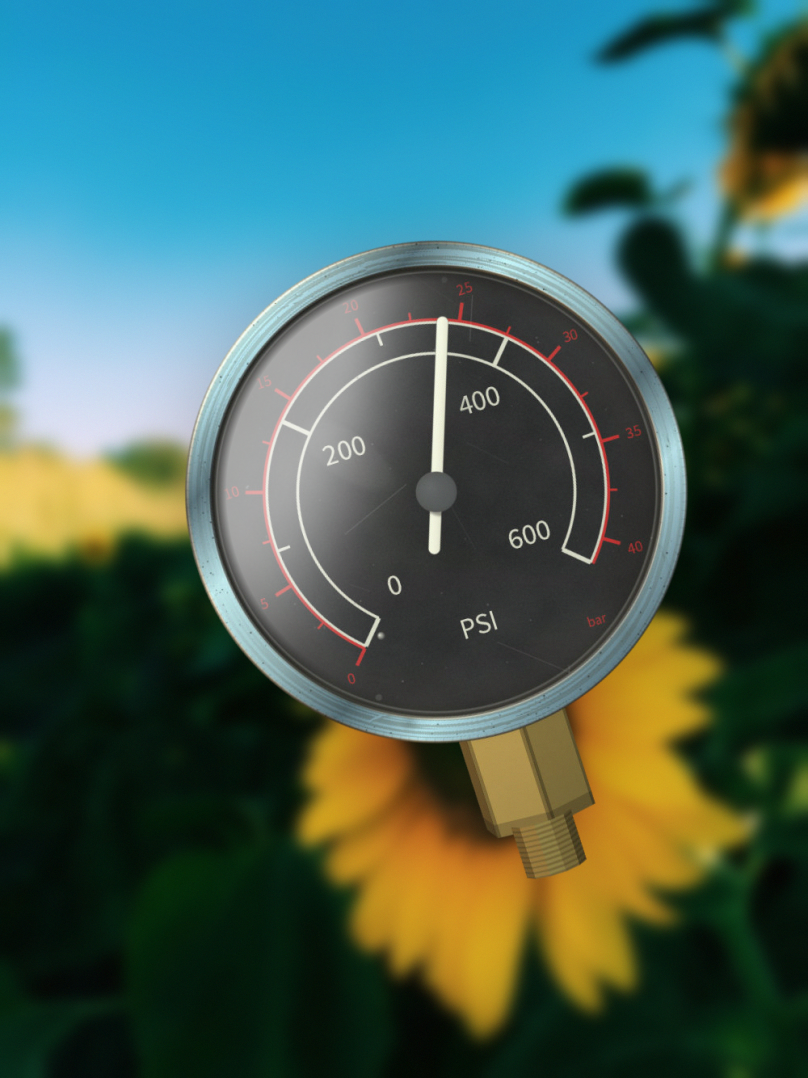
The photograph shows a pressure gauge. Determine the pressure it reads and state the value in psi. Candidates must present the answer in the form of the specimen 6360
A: 350
